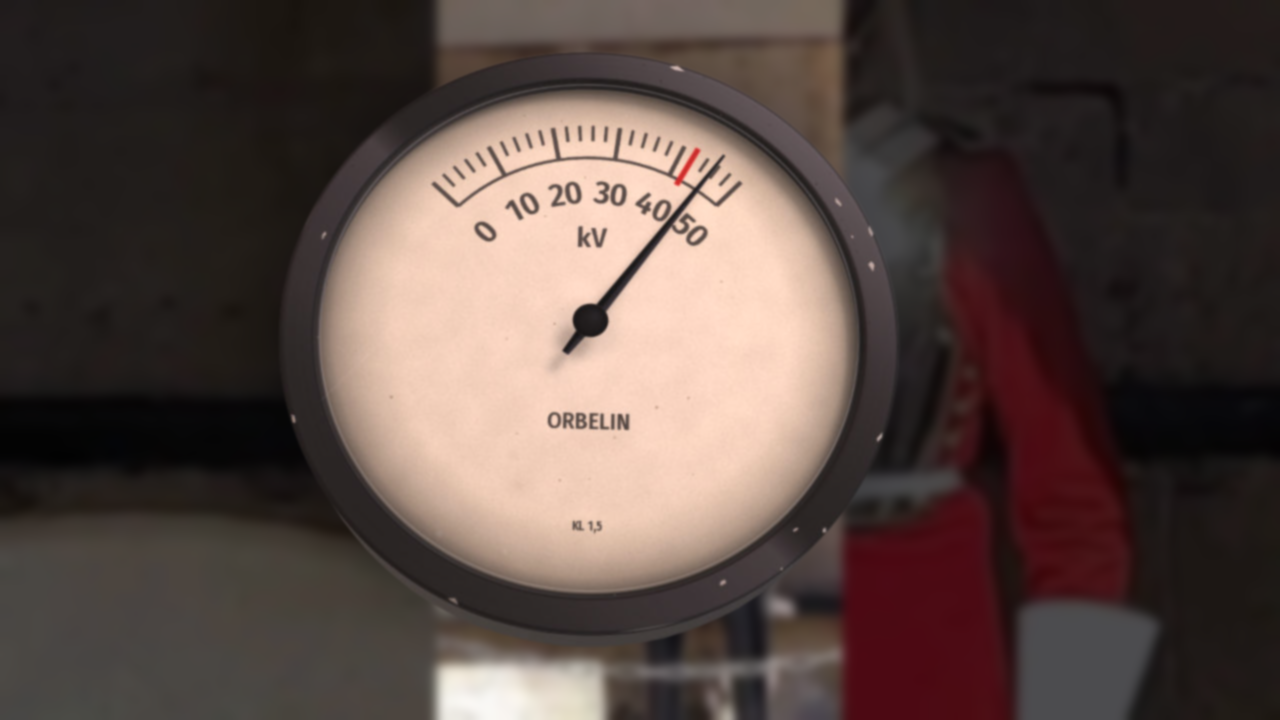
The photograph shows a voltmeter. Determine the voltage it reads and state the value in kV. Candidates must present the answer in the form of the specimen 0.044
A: 46
